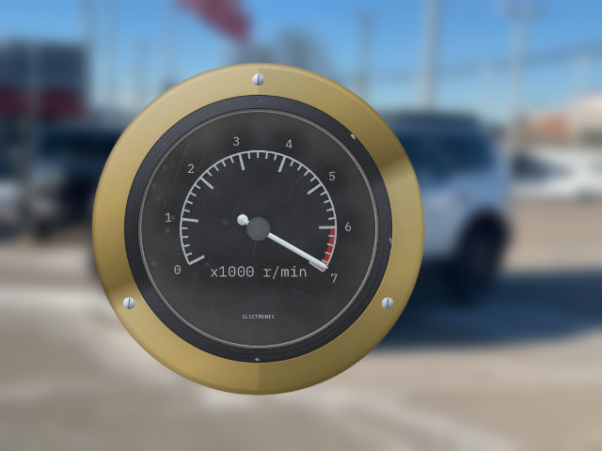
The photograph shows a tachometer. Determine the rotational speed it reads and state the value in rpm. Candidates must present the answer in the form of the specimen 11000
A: 6900
